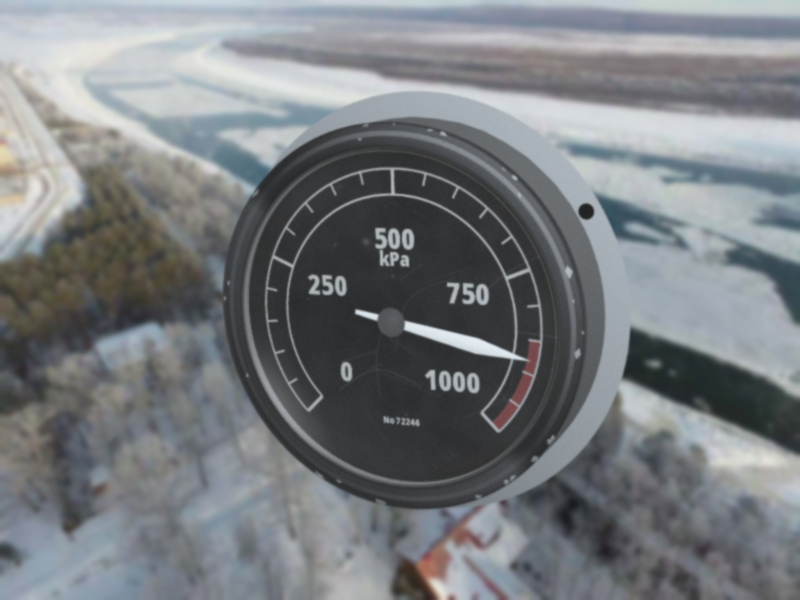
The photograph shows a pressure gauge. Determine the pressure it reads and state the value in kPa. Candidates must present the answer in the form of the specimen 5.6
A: 875
